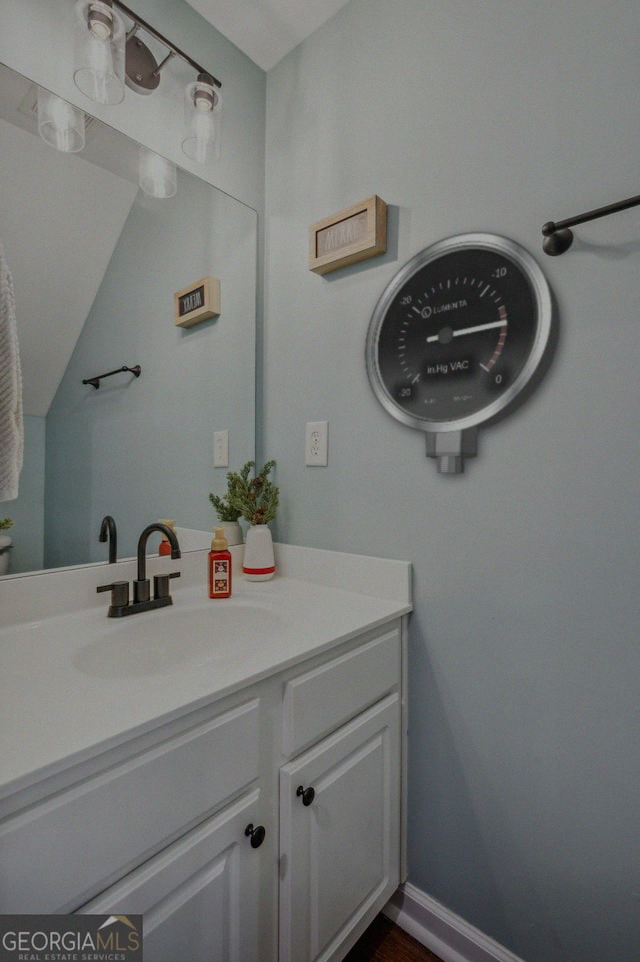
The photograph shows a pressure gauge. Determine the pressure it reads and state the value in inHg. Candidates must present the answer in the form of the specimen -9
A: -5
